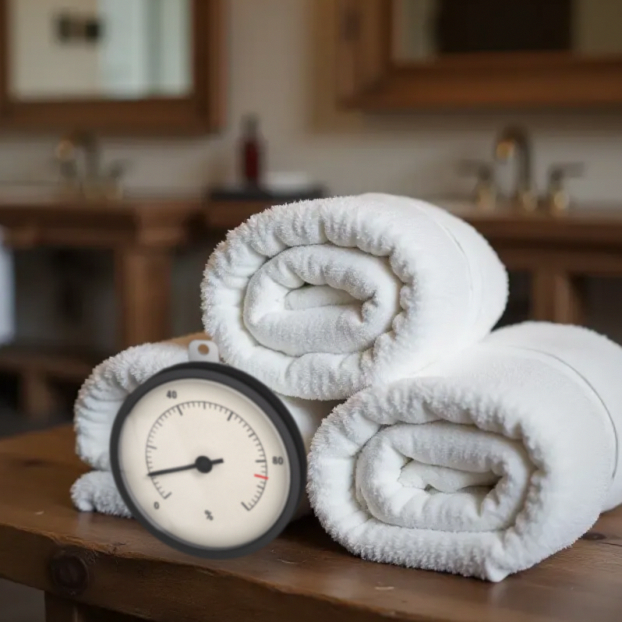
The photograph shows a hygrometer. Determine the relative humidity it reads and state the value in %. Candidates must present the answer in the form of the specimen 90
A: 10
